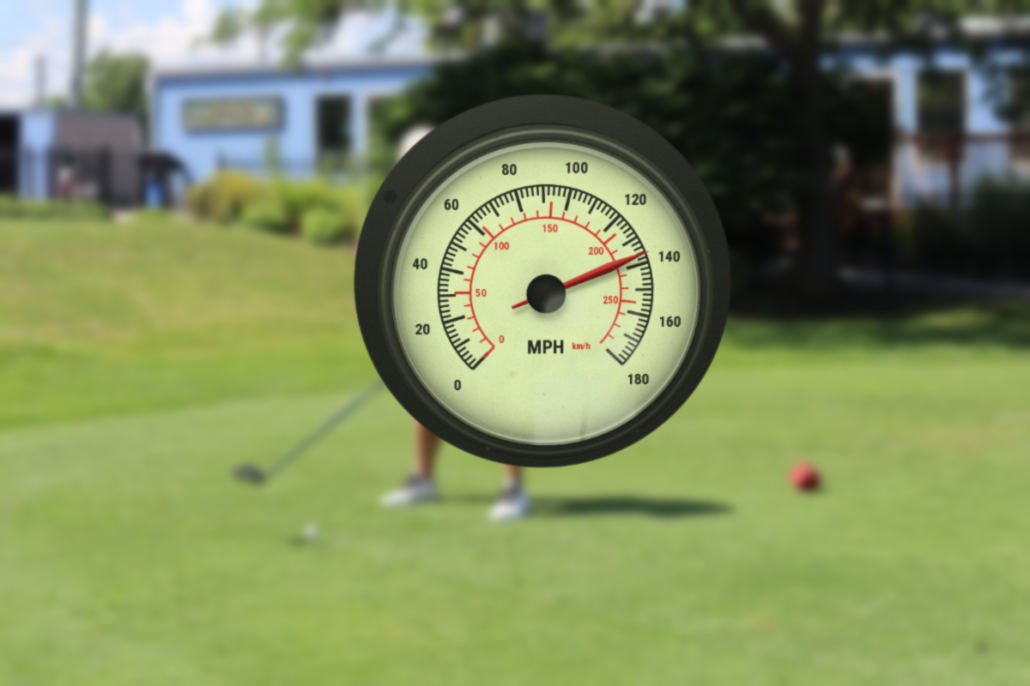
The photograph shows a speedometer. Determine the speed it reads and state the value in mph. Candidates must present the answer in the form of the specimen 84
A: 136
